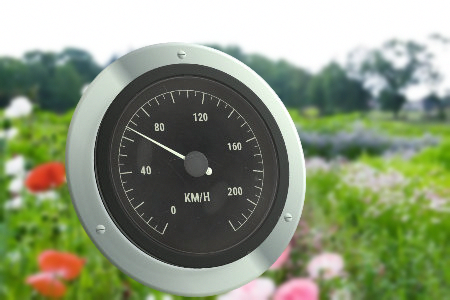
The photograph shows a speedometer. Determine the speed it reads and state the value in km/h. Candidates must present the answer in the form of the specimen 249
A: 65
